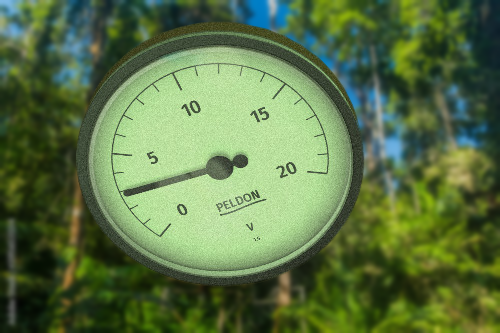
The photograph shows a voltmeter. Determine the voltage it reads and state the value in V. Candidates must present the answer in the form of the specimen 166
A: 3
